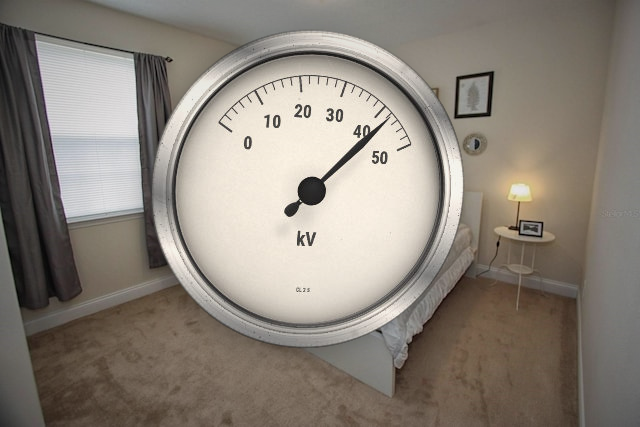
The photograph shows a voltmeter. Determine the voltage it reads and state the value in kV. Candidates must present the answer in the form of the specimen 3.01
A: 42
